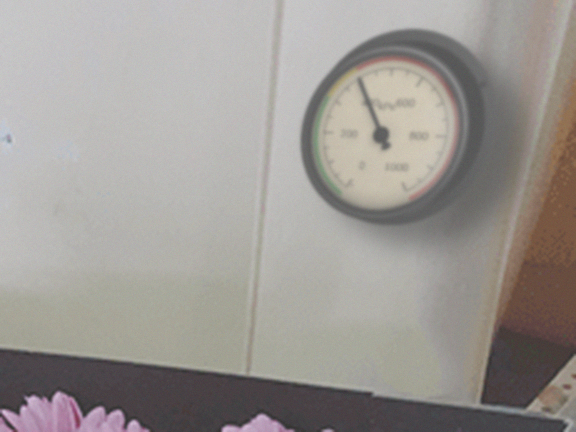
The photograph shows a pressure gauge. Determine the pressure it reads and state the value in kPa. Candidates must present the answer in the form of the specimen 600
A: 400
